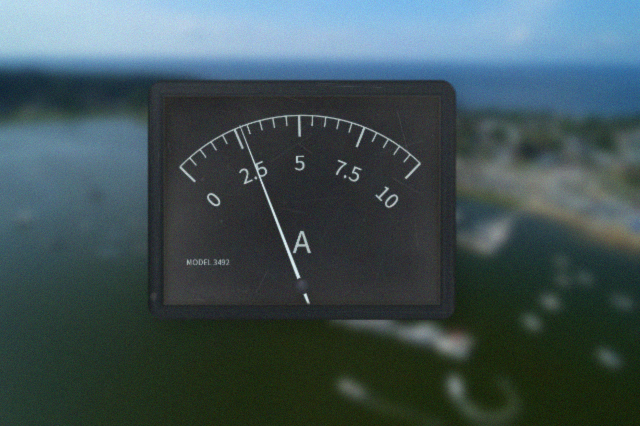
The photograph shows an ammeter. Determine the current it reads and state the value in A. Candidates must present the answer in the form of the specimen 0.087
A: 2.75
